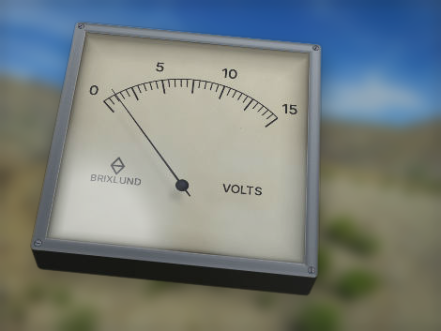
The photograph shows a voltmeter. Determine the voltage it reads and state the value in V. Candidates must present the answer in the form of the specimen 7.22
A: 1
